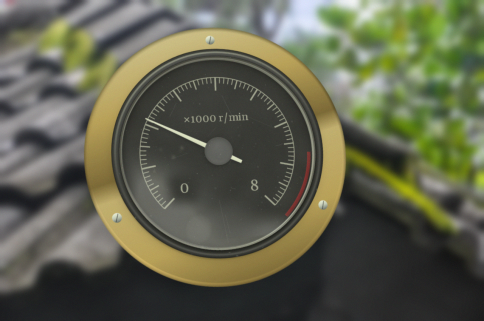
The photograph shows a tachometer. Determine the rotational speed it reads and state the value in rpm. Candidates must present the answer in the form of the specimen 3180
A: 2100
